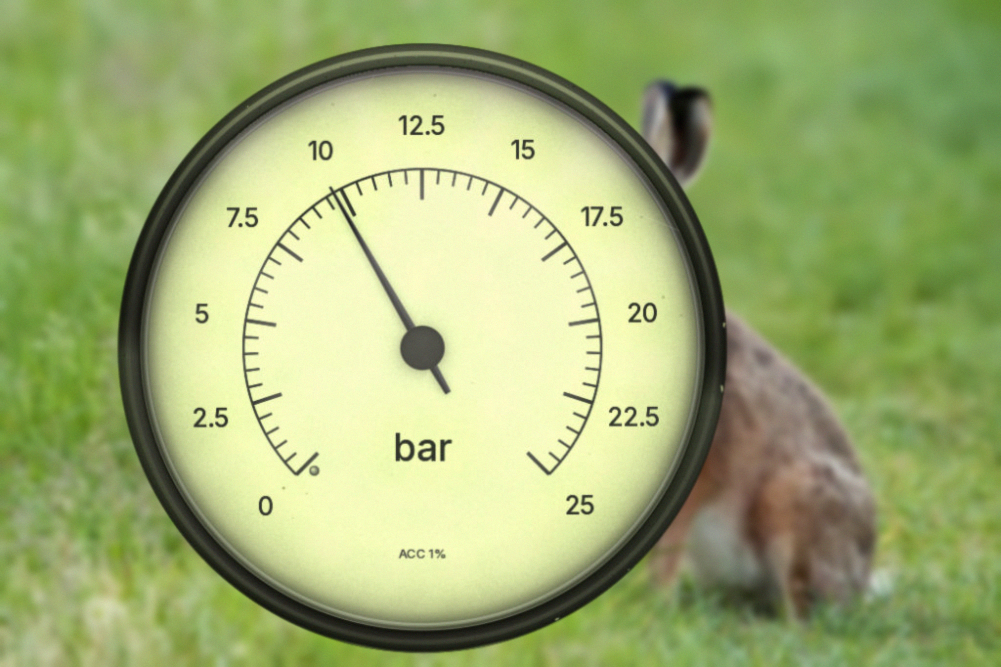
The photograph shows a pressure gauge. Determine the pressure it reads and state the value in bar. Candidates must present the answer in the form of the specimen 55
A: 9.75
